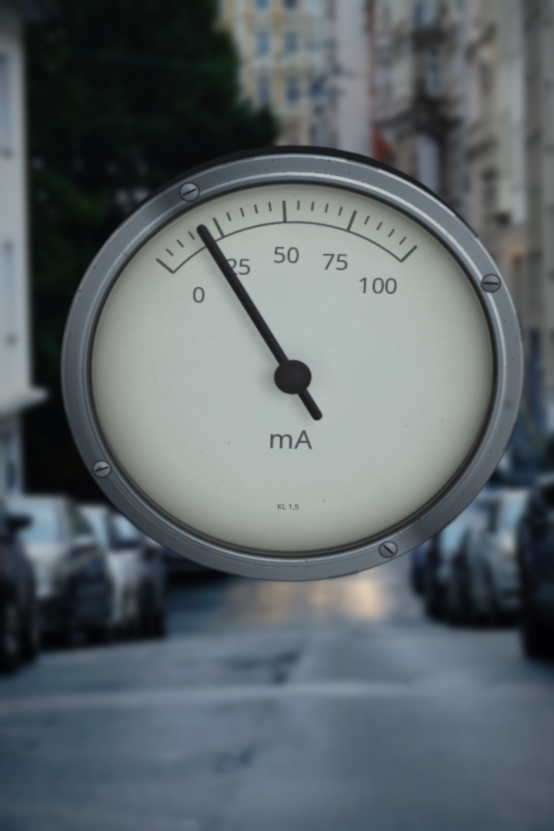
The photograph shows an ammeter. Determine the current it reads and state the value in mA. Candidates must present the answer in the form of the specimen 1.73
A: 20
